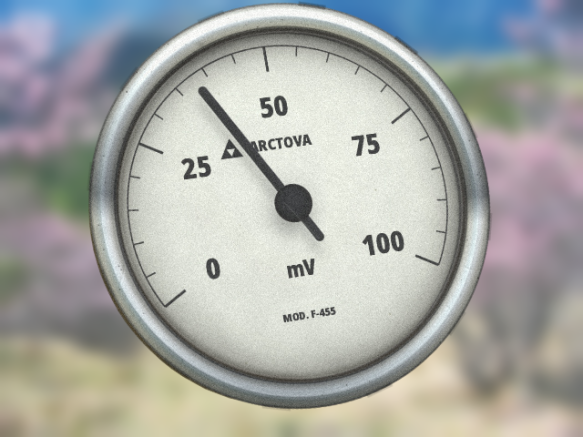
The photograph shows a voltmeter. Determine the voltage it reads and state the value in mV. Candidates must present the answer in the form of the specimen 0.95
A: 37.5
